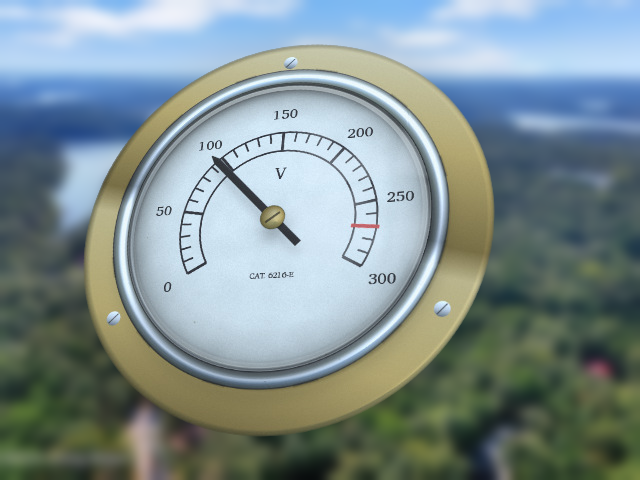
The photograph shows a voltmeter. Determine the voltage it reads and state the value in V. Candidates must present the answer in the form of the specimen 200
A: 95
